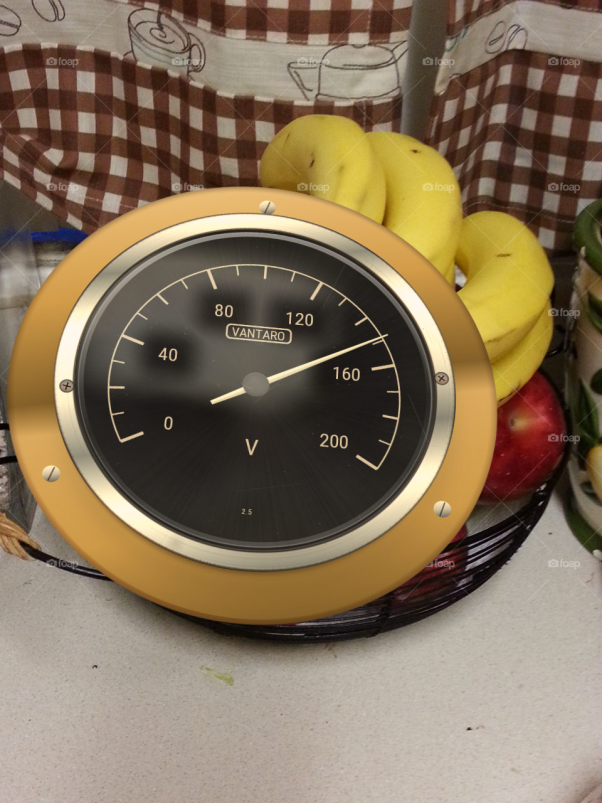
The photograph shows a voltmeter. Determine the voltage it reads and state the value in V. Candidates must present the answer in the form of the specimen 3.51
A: 150
